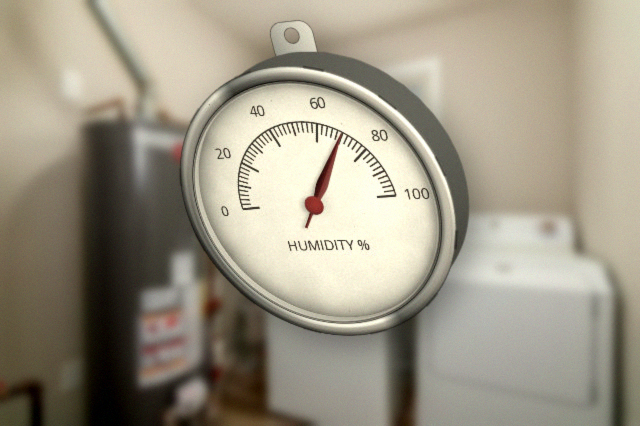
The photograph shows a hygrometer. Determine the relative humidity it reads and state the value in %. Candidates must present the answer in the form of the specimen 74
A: 70
